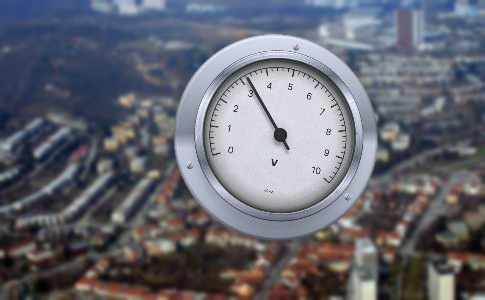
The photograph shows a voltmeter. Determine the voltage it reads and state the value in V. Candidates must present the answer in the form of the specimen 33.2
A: 3.2
